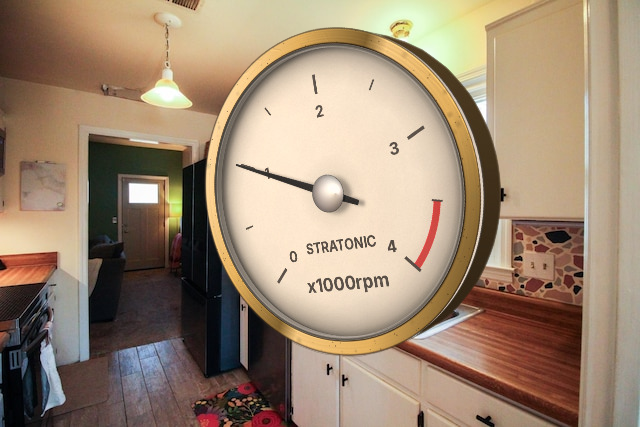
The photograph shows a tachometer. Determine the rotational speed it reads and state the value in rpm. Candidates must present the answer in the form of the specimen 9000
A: 1000
